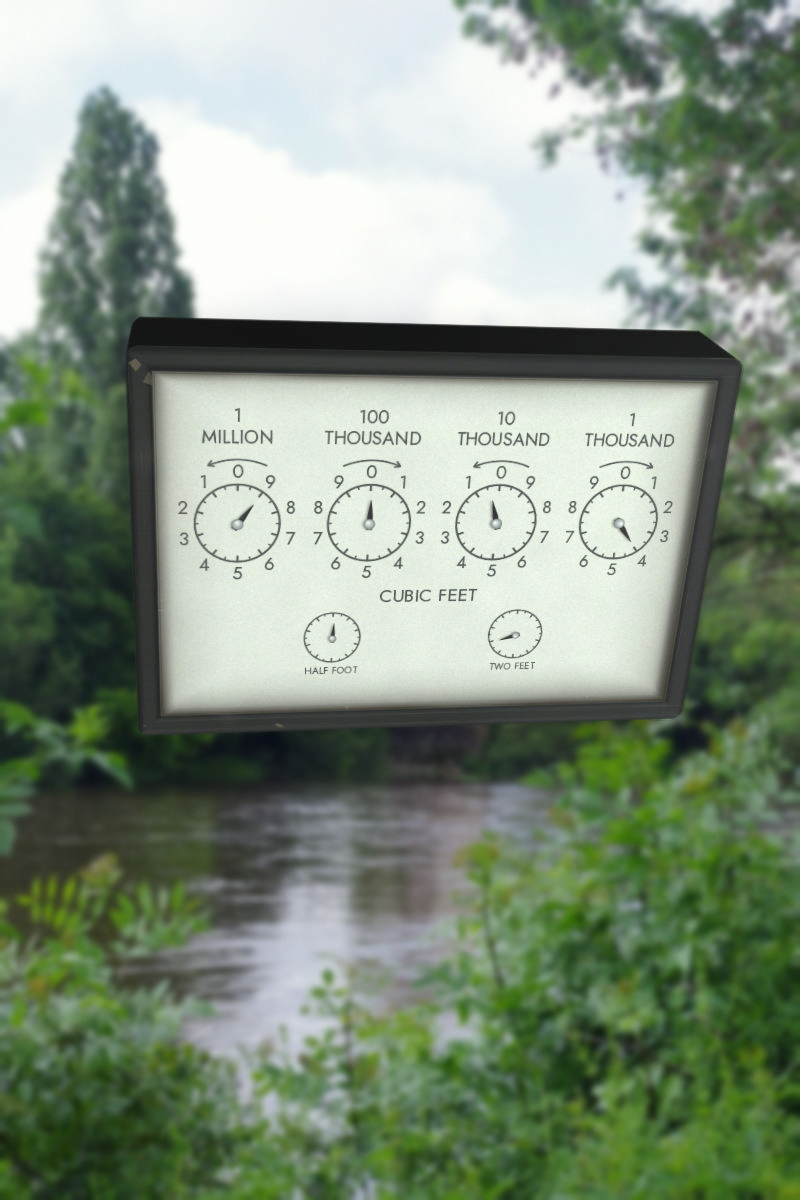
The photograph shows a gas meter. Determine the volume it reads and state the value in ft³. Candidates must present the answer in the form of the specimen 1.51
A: 900400
